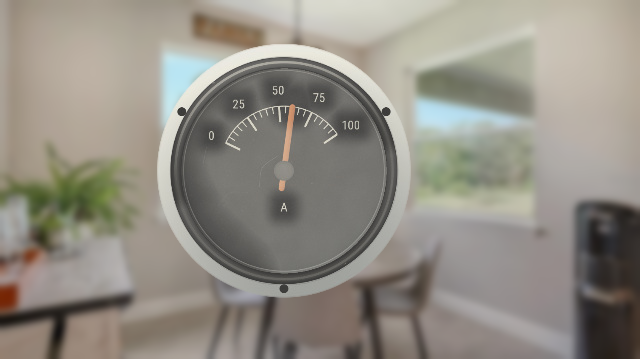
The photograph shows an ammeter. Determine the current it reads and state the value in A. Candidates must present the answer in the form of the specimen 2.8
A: 60
